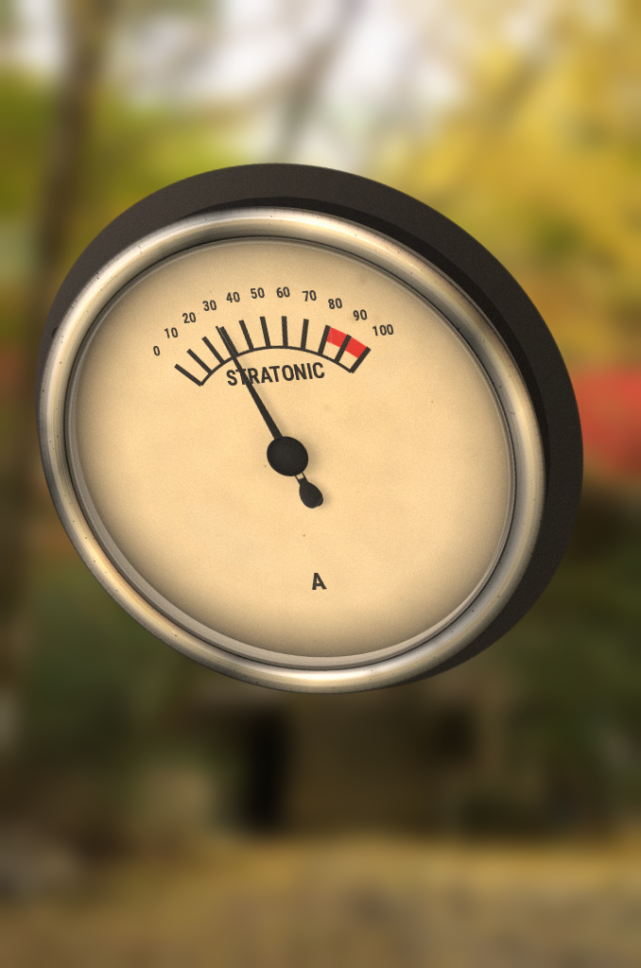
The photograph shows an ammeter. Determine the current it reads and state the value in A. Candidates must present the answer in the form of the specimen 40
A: 30
